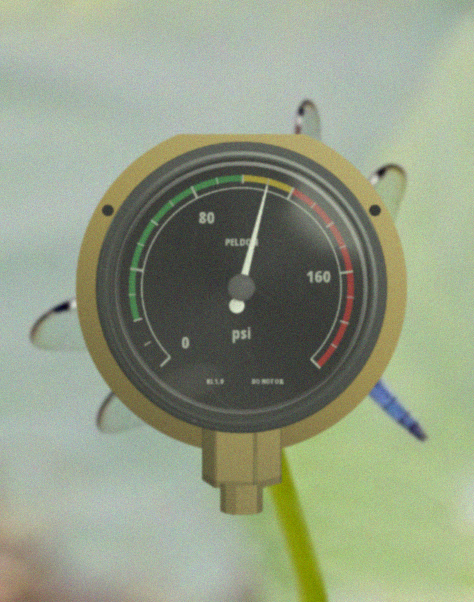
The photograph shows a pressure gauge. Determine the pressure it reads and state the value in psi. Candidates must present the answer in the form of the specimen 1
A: 110
